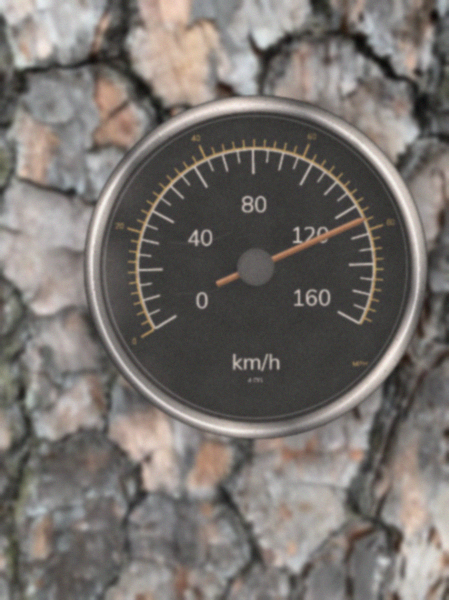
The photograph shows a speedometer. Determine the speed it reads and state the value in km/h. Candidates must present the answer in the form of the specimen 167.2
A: 125
